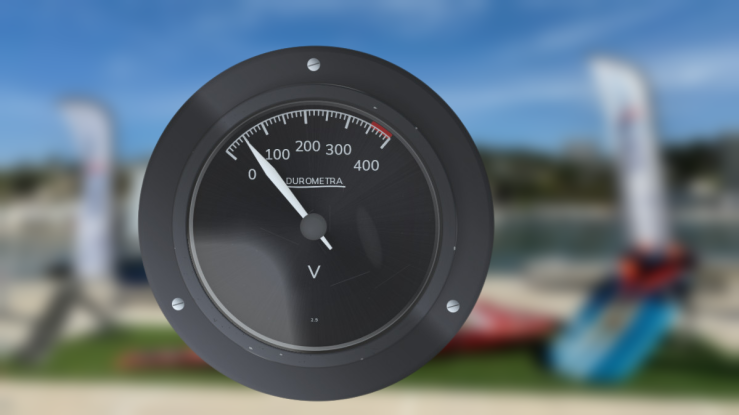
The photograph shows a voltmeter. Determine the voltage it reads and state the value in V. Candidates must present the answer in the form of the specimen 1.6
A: 50
